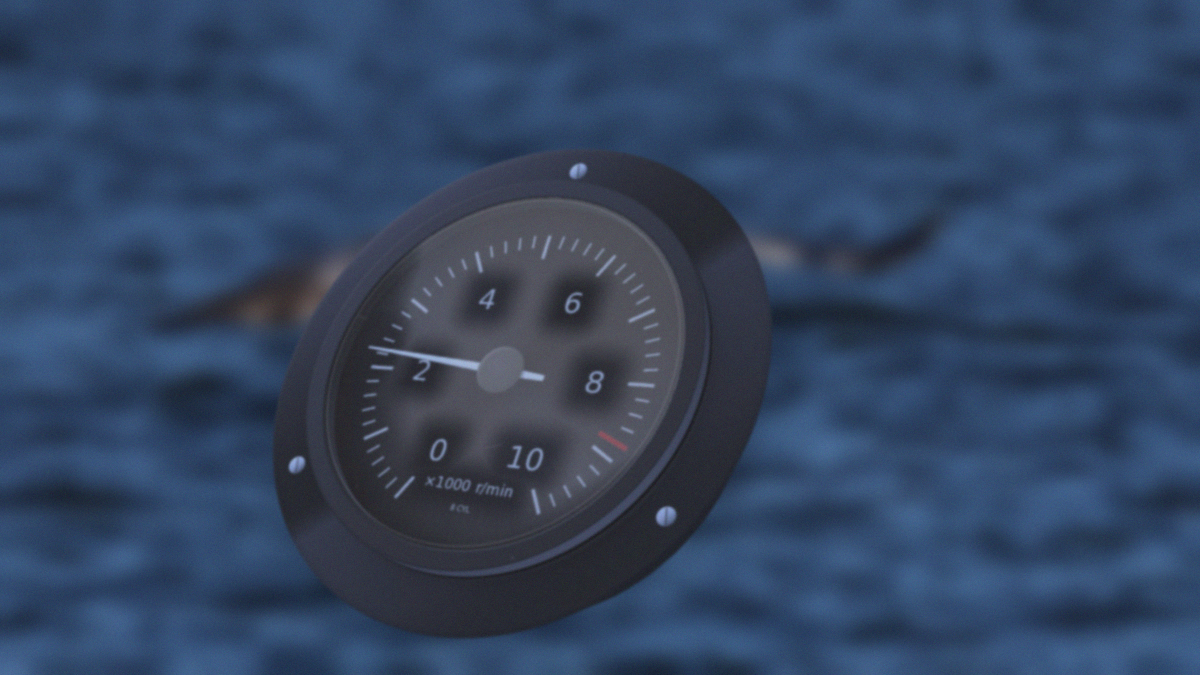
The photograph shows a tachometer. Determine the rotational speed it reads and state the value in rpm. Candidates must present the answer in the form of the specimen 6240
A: 2200
